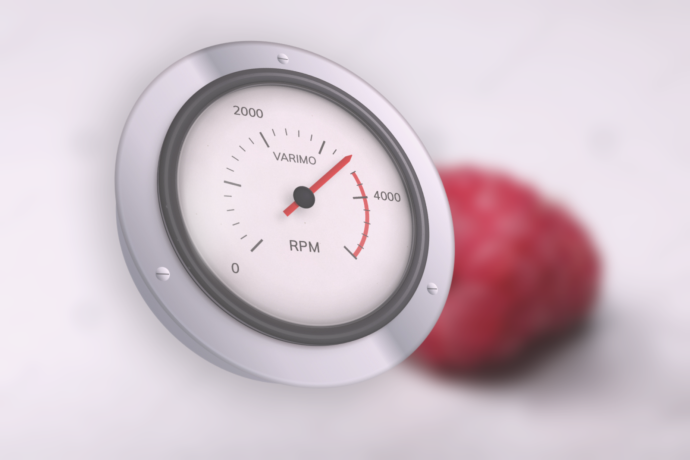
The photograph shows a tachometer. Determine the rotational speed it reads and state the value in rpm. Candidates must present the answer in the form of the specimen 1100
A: 3400
